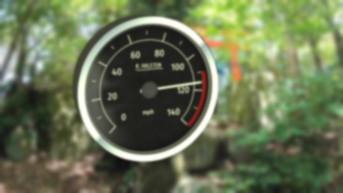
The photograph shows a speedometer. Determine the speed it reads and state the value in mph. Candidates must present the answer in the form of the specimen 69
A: 115
